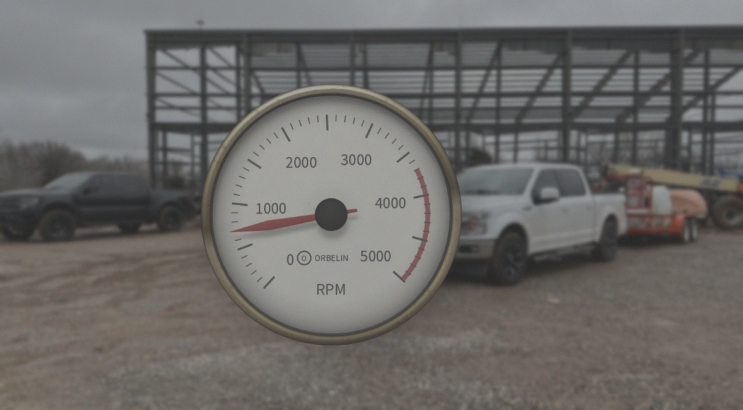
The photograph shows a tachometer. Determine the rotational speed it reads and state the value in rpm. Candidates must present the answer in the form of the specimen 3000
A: 700
